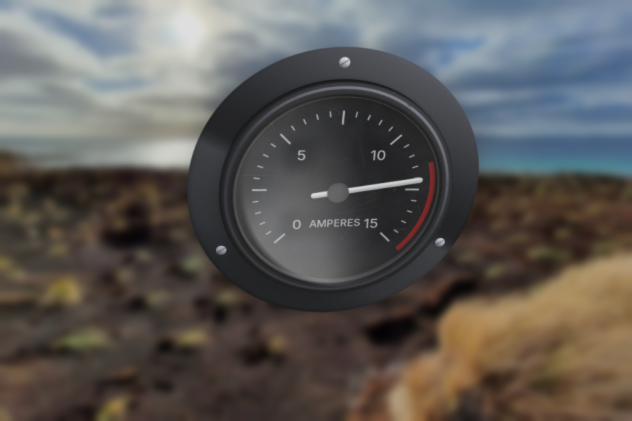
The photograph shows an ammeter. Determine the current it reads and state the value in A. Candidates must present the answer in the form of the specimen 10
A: 12
